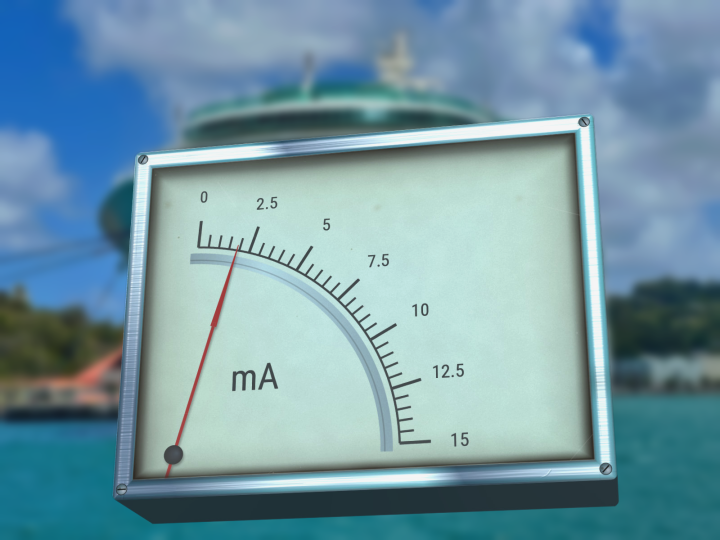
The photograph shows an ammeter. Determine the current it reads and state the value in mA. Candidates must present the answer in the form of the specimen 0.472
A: 2
